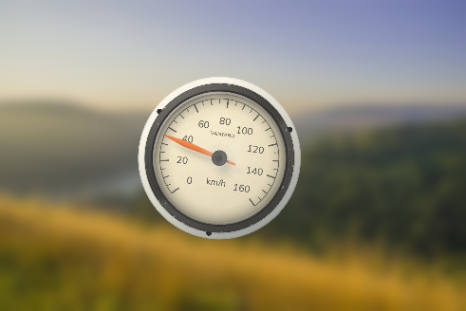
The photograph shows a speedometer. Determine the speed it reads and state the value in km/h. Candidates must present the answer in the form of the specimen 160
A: 35
